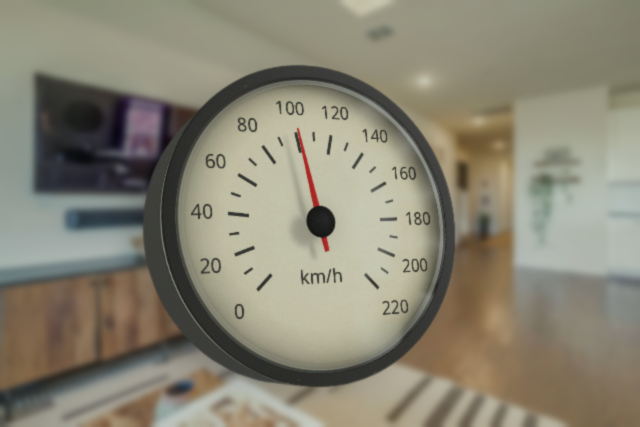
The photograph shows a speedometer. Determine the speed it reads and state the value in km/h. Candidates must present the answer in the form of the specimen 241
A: 100
